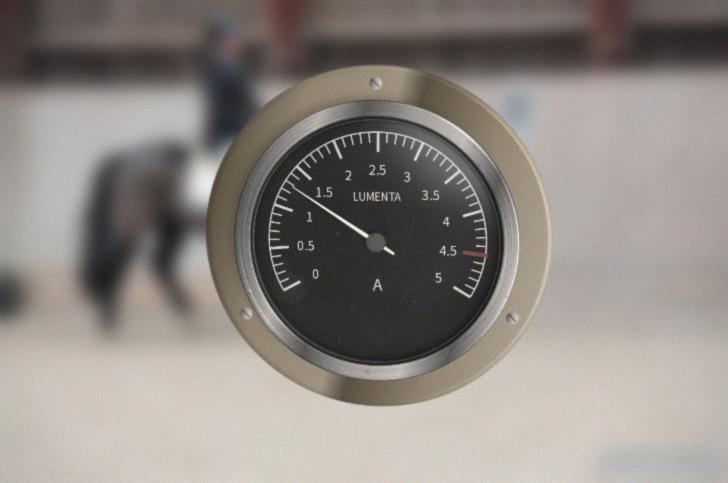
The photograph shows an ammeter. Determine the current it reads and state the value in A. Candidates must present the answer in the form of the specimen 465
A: 1.3
